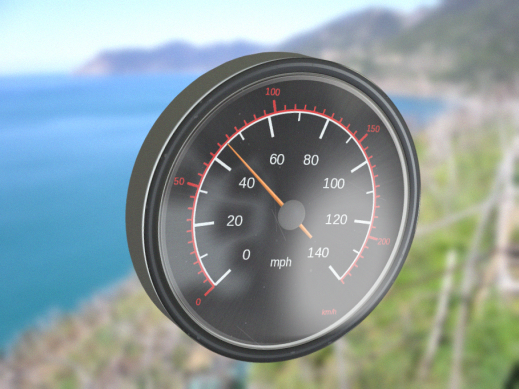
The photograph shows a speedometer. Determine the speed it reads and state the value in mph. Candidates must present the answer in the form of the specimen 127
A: 45
